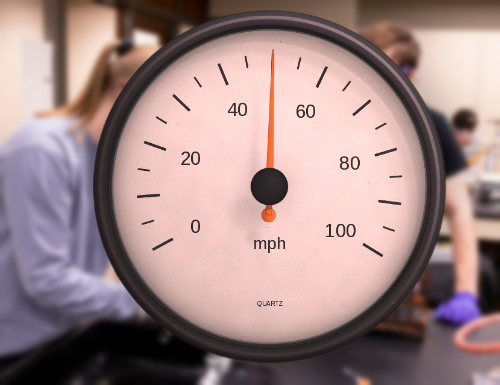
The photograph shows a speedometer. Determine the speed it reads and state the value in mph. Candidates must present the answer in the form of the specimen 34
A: 50
